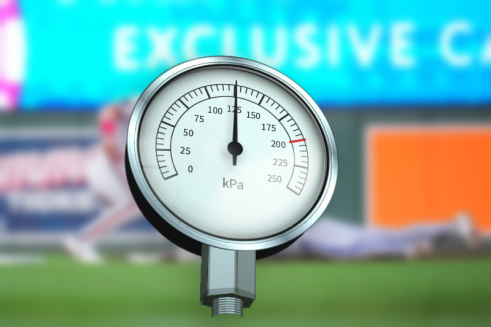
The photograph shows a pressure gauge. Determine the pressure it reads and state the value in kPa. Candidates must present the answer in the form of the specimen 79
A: 125
